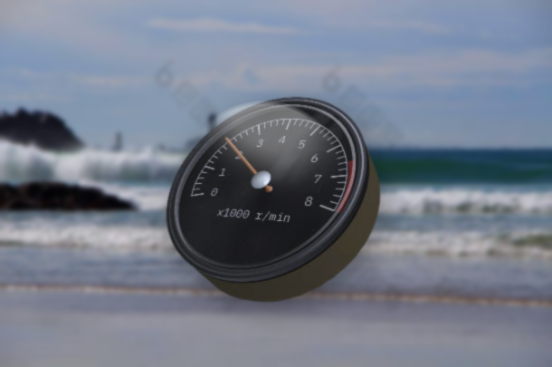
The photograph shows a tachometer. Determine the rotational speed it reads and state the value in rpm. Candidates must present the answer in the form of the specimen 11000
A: 2000
